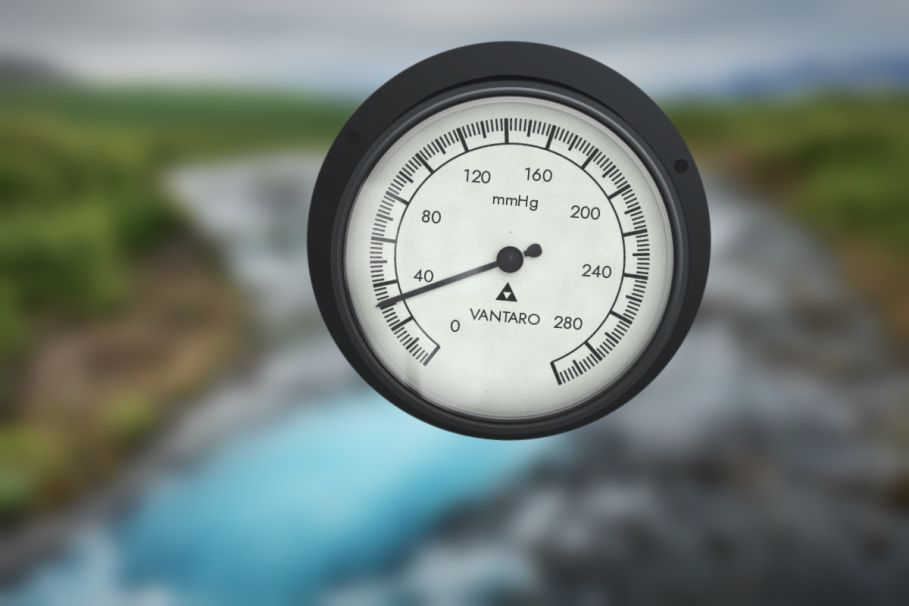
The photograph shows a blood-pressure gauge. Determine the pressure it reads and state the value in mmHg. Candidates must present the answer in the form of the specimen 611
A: 32
